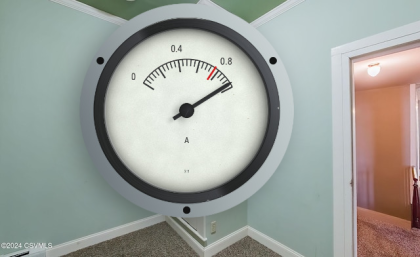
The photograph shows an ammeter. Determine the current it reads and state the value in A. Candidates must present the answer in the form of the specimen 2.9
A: 0.96
